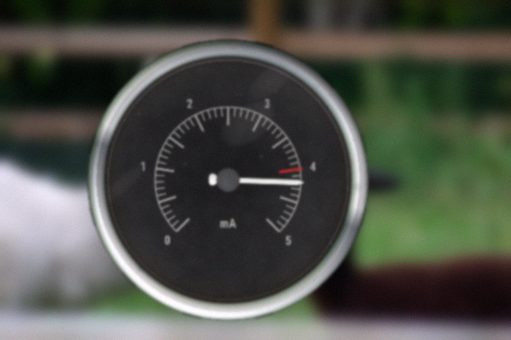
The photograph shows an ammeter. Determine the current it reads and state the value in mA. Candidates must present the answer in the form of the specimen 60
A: 4.2
